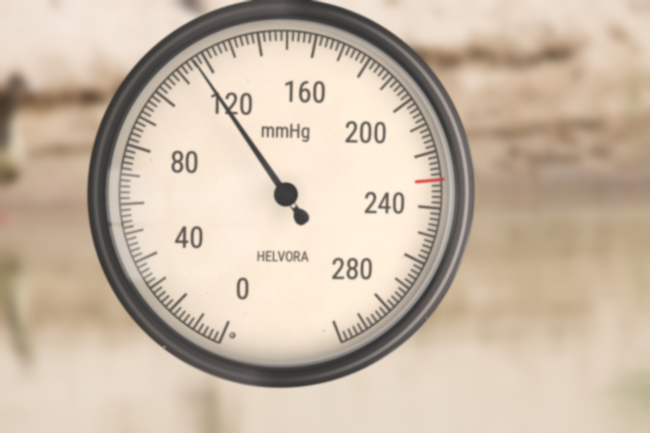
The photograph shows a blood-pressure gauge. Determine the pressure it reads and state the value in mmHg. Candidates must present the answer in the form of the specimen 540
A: 116
